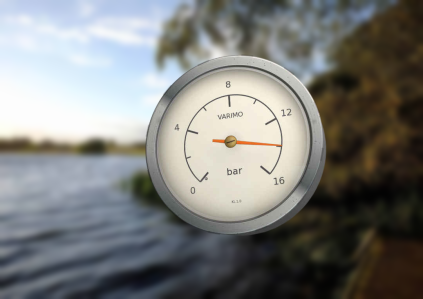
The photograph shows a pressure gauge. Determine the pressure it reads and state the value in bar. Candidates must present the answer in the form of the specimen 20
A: 14
